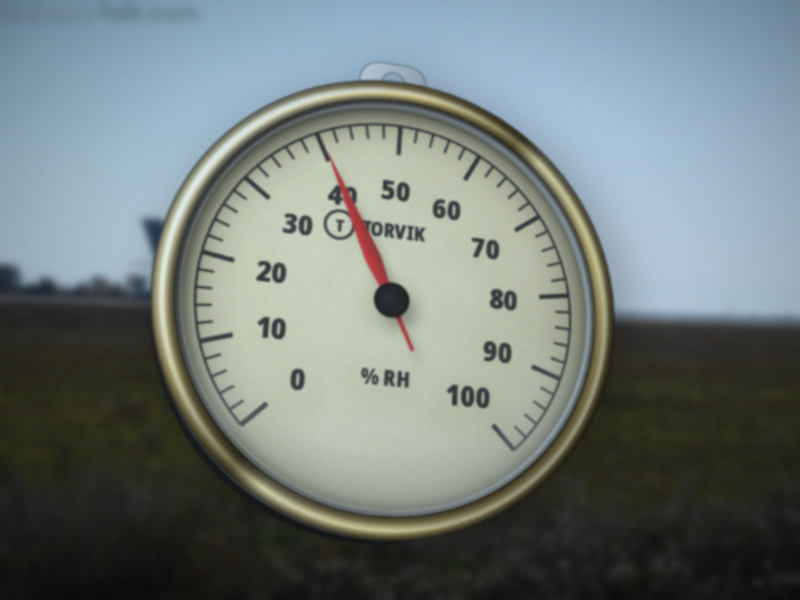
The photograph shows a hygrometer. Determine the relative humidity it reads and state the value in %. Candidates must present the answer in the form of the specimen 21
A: 40
